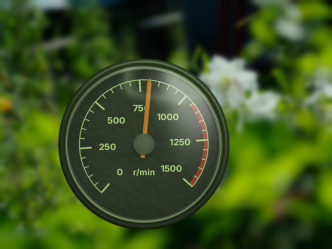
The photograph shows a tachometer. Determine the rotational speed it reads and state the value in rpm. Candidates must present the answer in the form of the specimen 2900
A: 800
